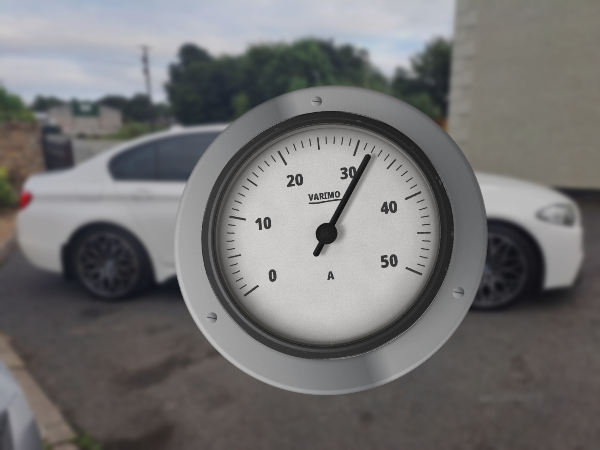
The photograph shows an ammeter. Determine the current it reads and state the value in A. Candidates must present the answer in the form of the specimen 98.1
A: 32
